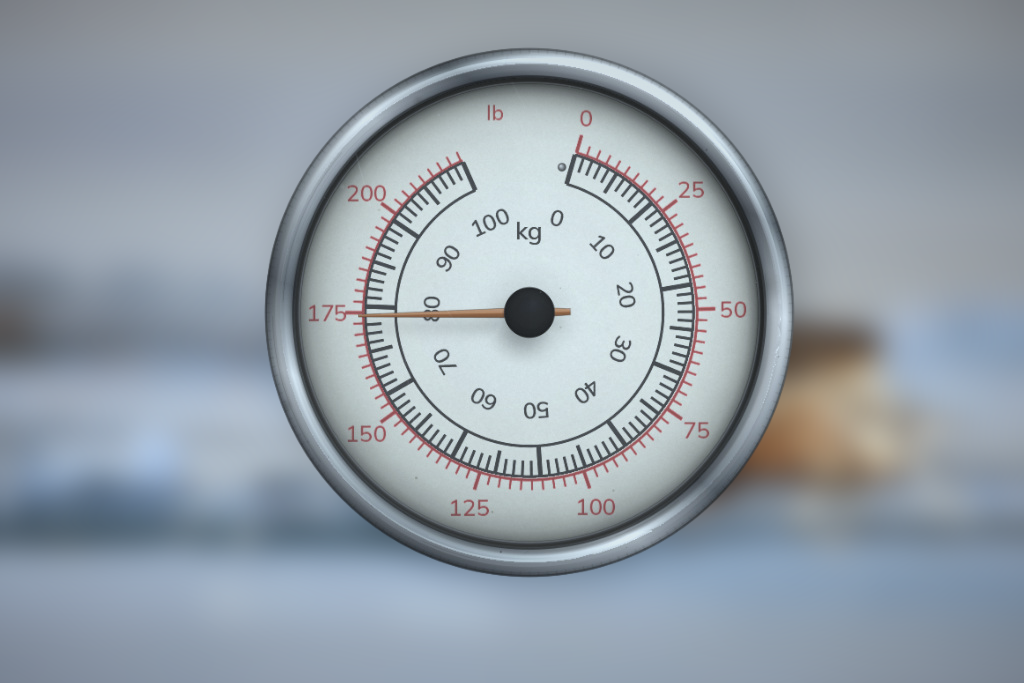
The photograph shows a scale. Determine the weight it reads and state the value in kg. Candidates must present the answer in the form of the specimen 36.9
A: 79
